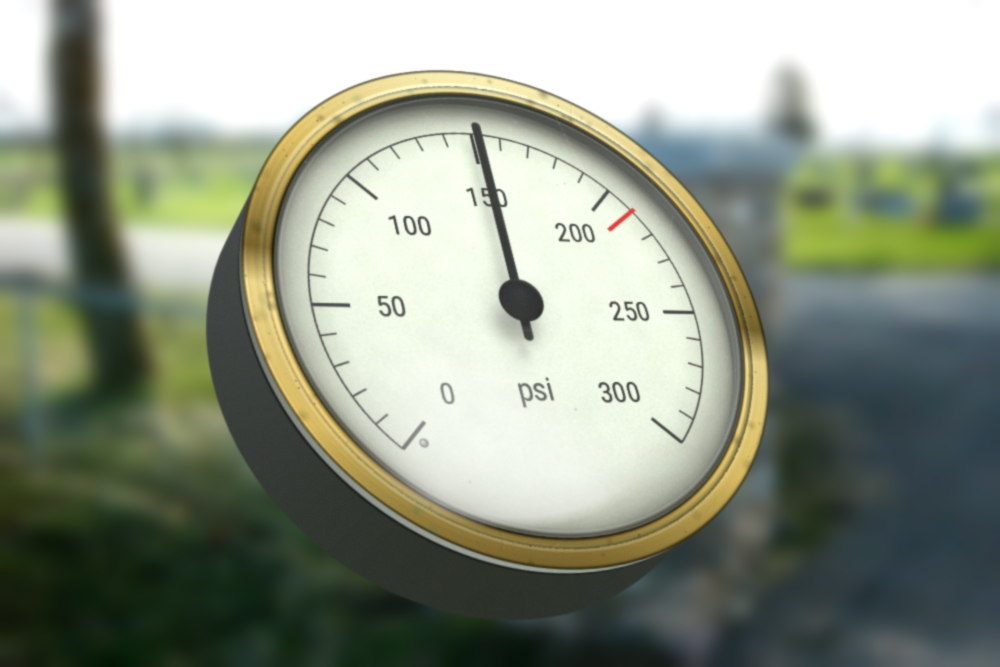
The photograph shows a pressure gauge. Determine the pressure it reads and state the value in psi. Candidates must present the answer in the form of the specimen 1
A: 150
